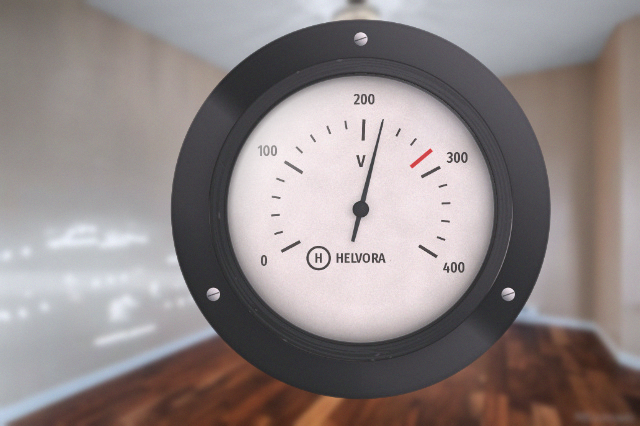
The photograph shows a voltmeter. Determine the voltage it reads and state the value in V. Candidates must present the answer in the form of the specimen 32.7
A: 220
